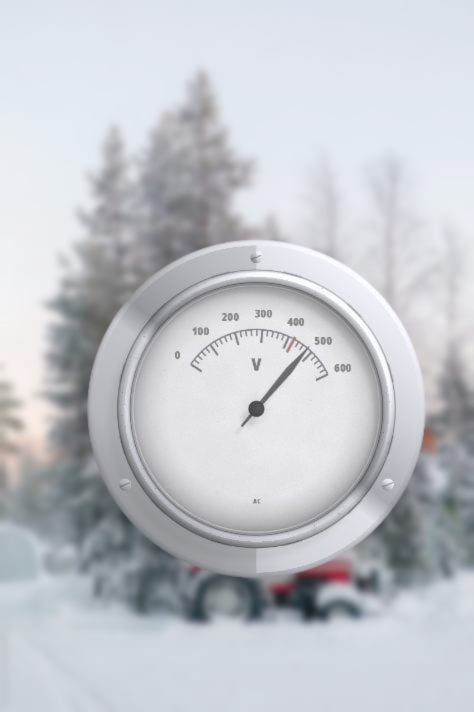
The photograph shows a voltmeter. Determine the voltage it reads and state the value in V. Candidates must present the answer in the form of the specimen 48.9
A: 480
